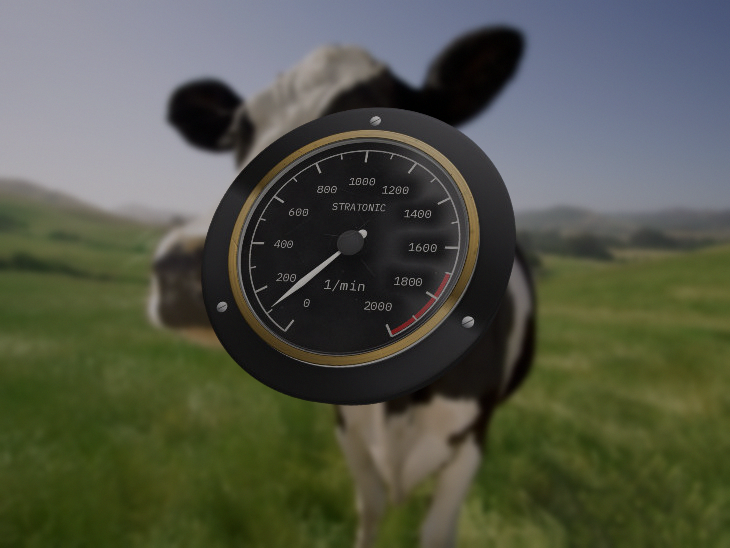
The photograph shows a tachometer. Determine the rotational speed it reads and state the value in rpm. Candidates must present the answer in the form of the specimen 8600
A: 100
